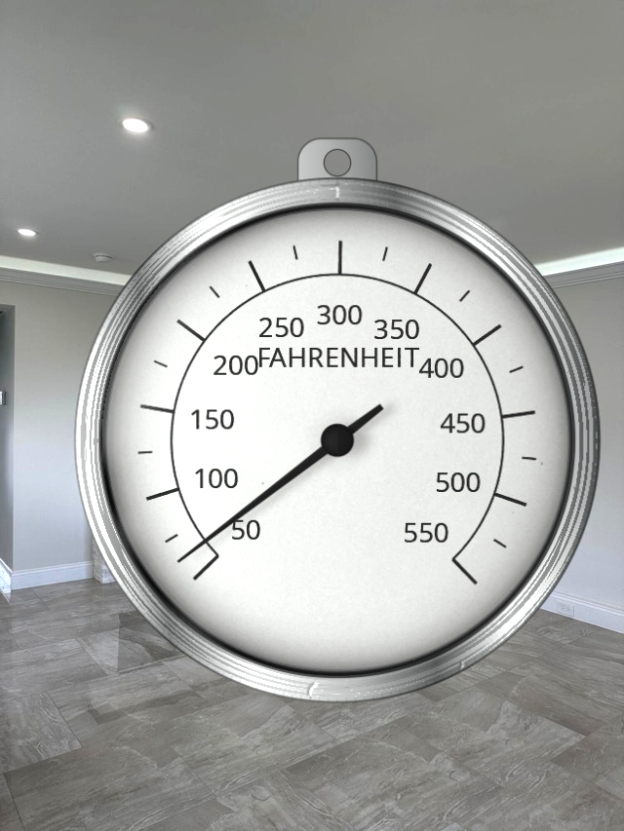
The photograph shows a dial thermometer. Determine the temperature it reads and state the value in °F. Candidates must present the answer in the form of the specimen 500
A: 62.5
